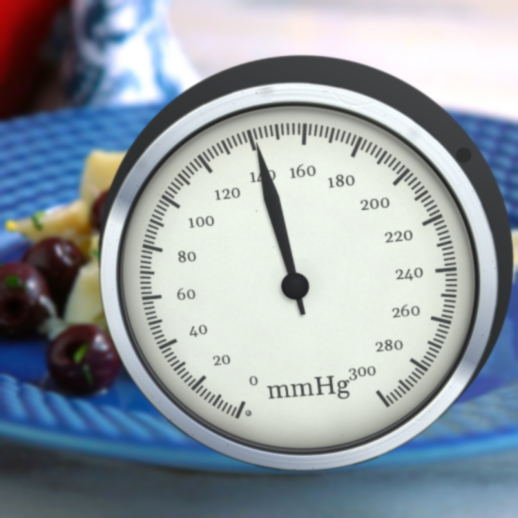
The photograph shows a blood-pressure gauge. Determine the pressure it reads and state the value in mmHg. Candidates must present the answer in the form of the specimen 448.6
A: 142
